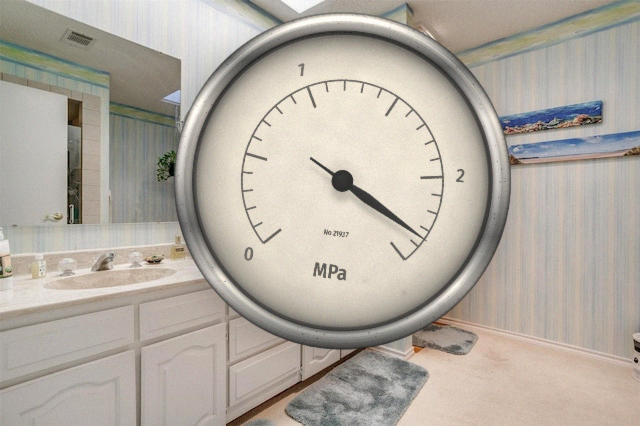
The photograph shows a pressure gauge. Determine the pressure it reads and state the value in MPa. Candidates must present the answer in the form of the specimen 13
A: 2.35
